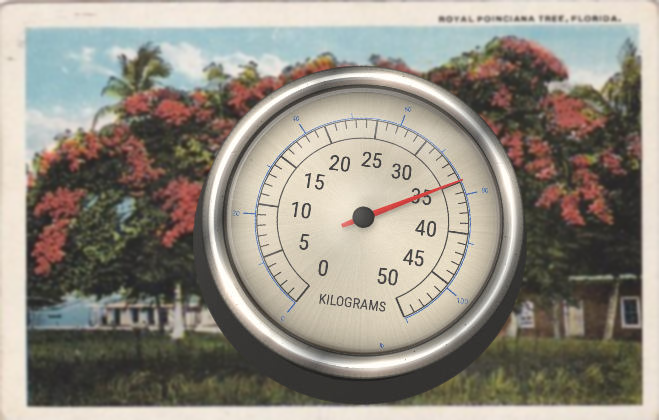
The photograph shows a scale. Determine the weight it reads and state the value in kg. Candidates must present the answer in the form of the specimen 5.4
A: 35
